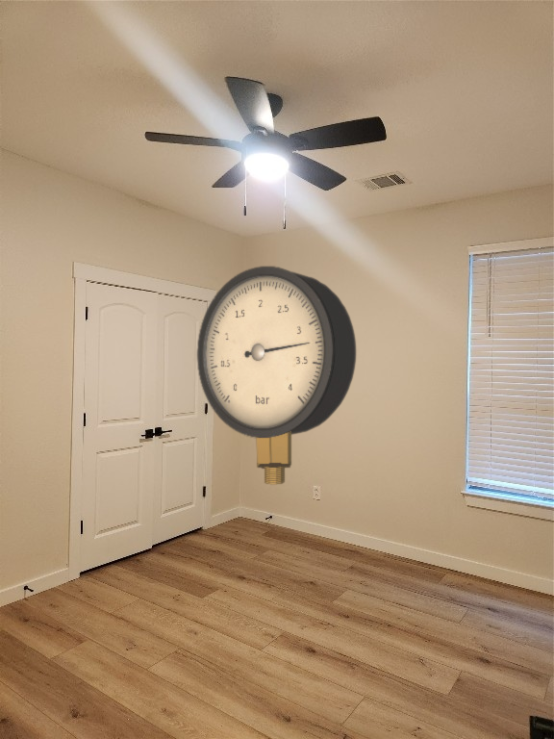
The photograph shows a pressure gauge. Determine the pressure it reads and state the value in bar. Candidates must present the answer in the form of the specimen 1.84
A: 3.25
